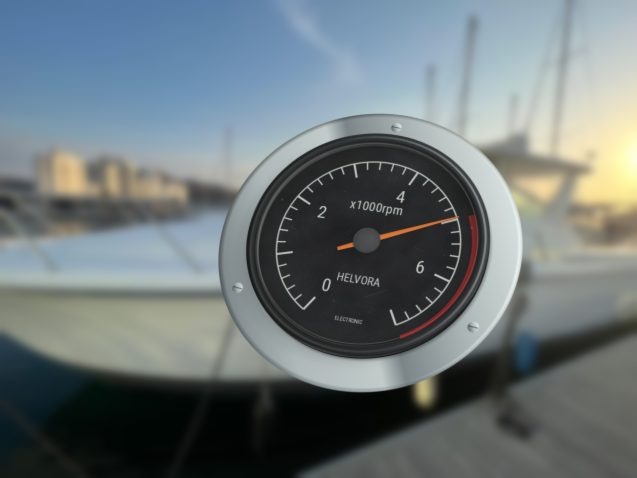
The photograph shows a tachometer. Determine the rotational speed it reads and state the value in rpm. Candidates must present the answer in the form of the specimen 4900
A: 5000
